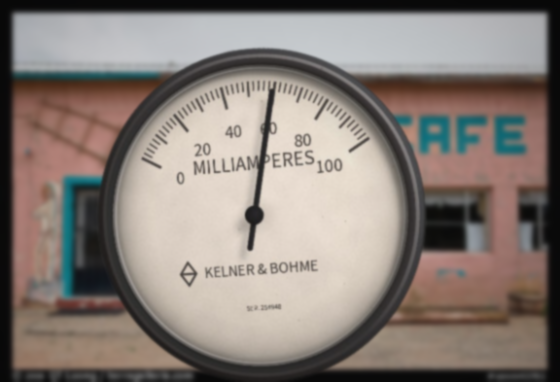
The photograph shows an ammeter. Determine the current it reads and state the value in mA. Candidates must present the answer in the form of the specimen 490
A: 60
